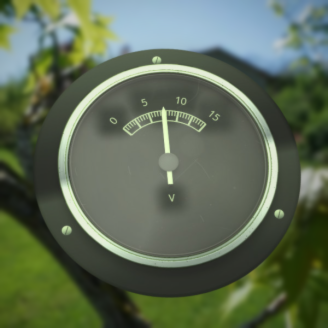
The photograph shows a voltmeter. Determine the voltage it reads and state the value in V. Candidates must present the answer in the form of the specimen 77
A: 7.5
